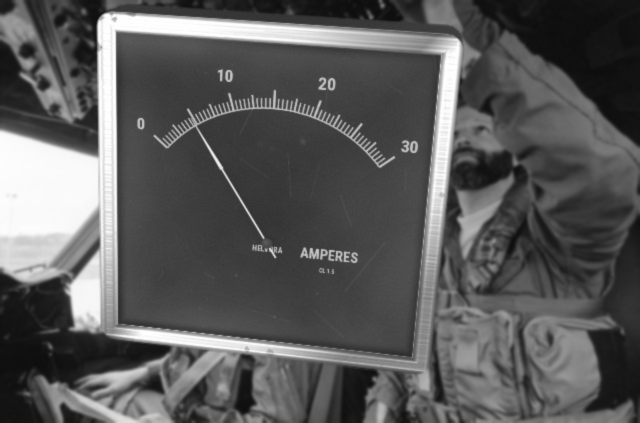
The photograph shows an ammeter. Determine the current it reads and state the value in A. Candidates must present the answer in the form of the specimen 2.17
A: 5
